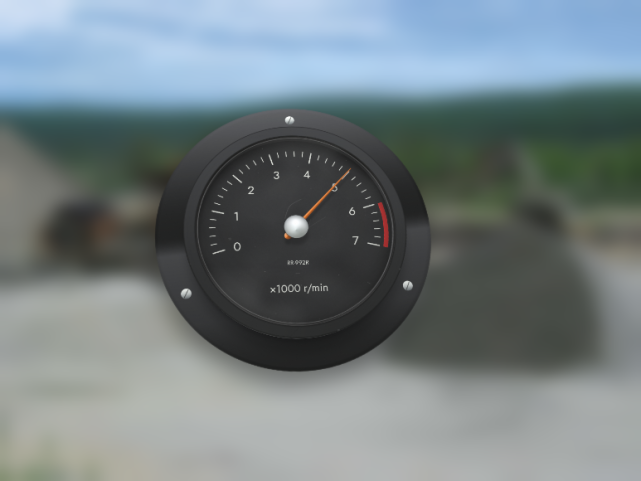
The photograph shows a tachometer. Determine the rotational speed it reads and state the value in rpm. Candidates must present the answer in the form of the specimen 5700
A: 5000
